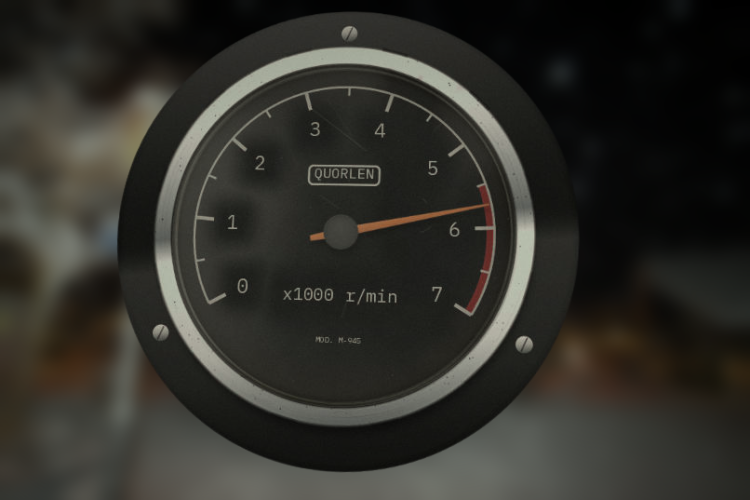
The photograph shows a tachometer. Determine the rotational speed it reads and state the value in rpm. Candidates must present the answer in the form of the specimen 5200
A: 5750
